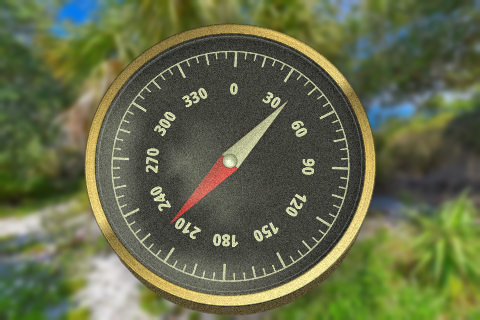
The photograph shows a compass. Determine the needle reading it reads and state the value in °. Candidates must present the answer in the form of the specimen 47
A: 220
